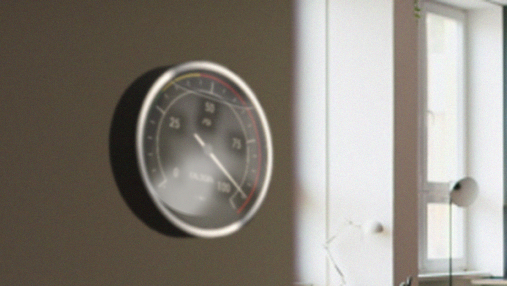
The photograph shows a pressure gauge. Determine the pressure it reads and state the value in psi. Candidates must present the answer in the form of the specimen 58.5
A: 95
